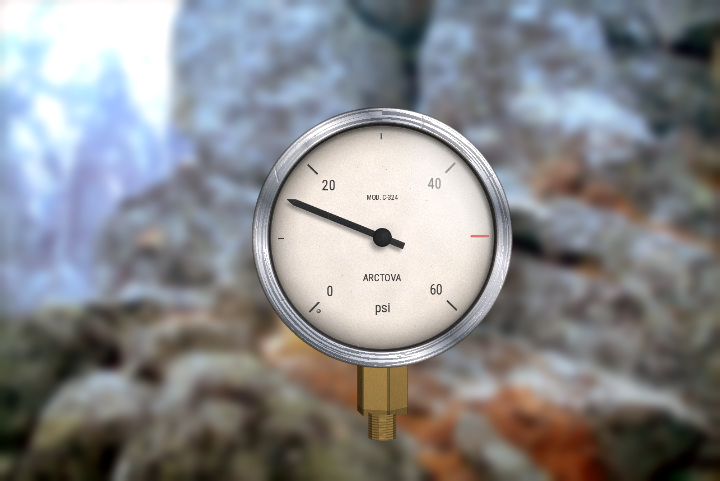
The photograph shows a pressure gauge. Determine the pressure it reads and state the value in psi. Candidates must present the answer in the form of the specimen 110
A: 15
